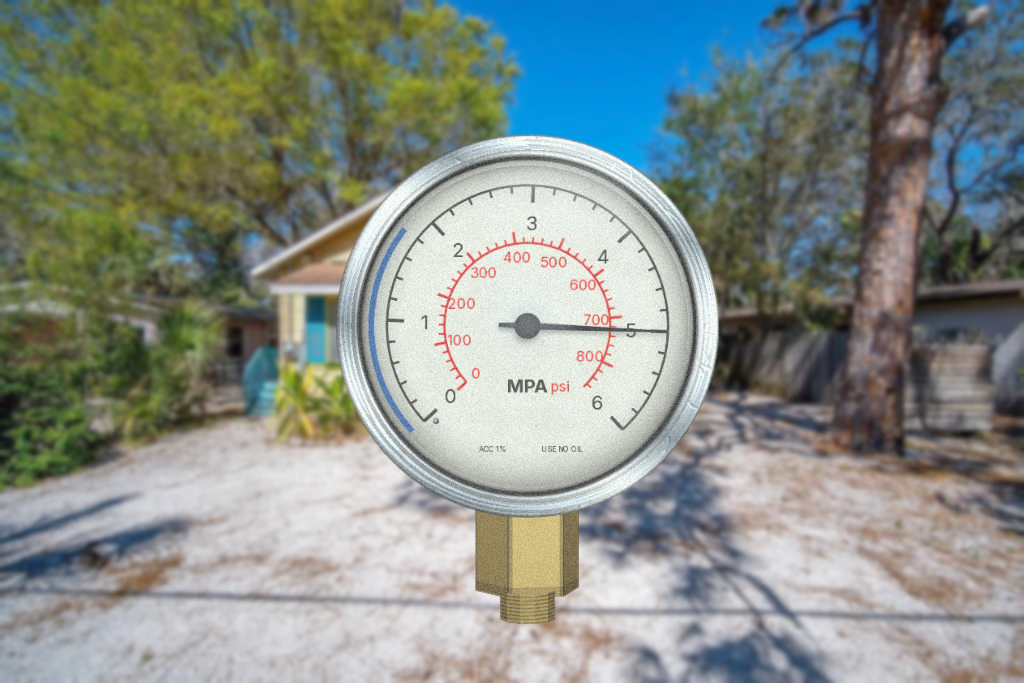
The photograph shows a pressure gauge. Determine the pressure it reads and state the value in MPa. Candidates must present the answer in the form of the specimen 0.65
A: 5
